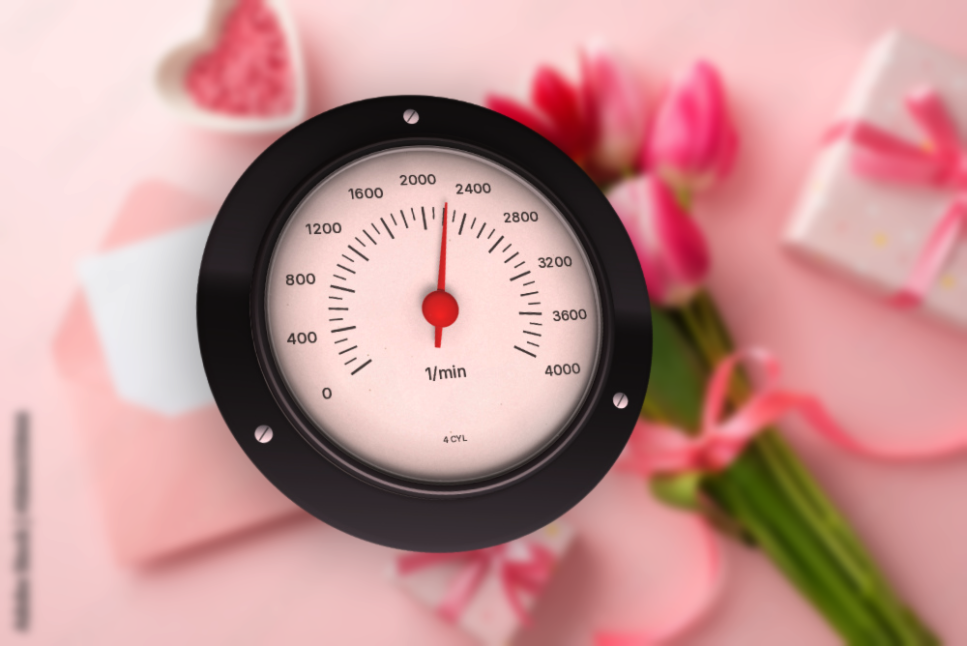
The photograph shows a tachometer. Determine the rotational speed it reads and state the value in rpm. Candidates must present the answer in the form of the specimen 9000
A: 2200
